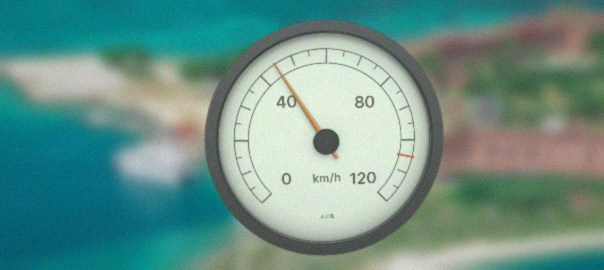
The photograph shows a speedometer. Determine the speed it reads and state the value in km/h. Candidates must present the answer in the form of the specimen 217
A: 45
